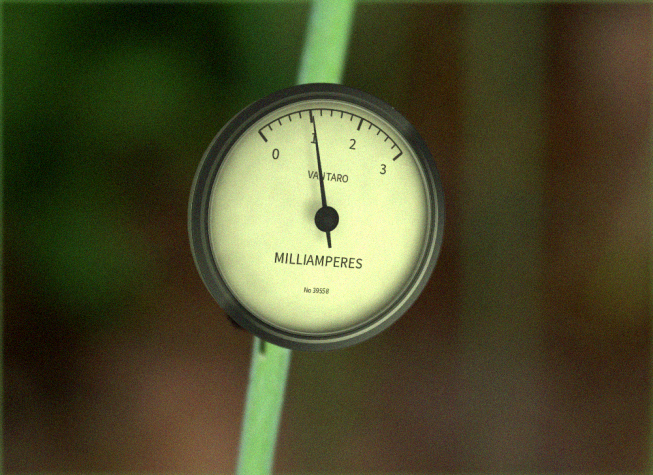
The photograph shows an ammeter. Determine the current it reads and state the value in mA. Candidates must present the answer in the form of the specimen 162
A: 1
